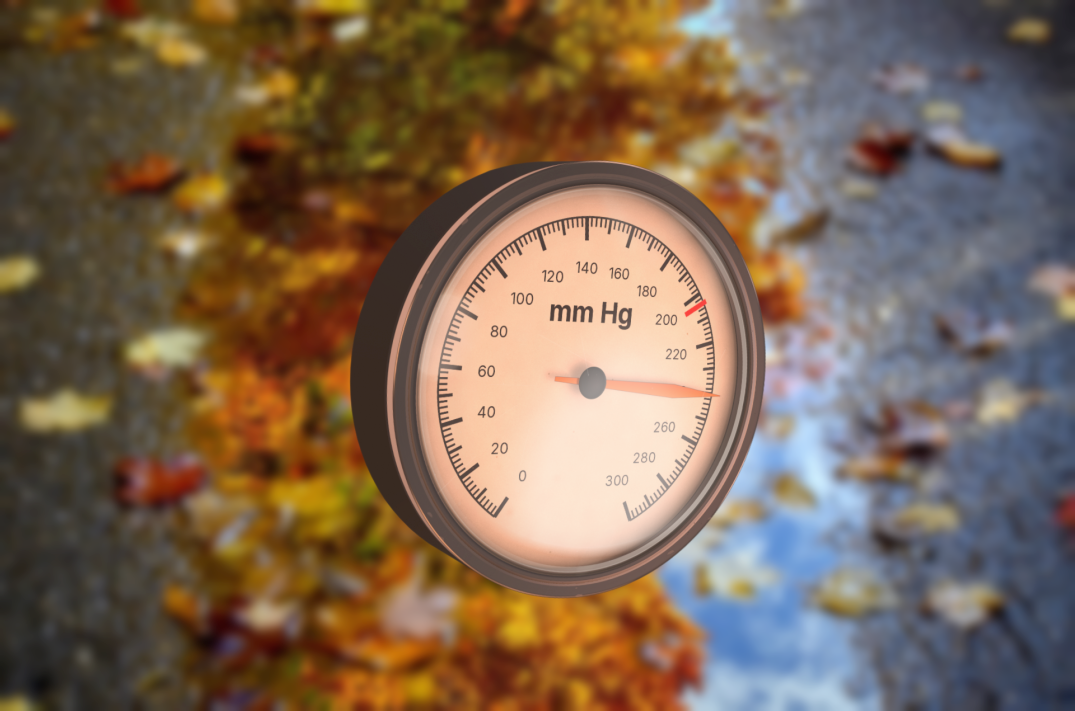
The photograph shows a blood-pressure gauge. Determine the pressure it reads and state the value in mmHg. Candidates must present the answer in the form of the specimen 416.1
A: 240
